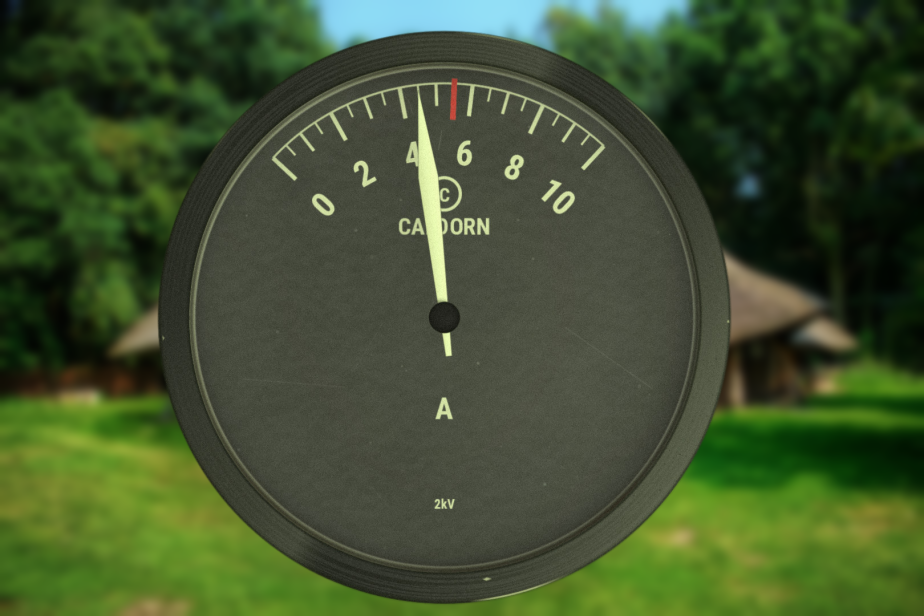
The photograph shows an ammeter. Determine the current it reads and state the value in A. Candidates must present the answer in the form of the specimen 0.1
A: 4.5
